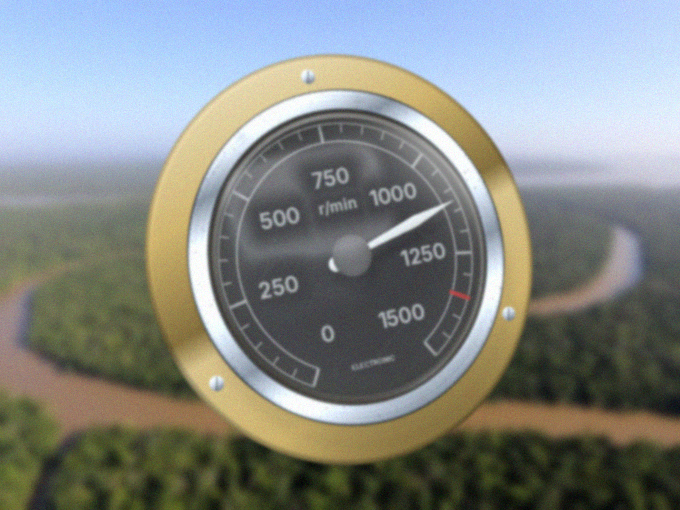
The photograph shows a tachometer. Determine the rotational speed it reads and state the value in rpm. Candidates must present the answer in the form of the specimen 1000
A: 1125
